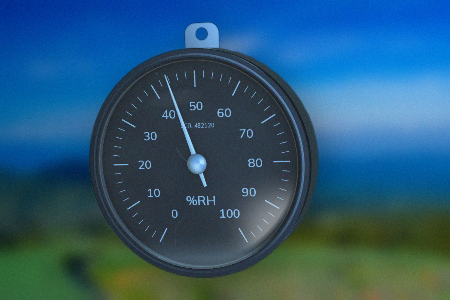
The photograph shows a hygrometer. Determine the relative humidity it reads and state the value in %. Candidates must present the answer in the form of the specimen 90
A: 44
